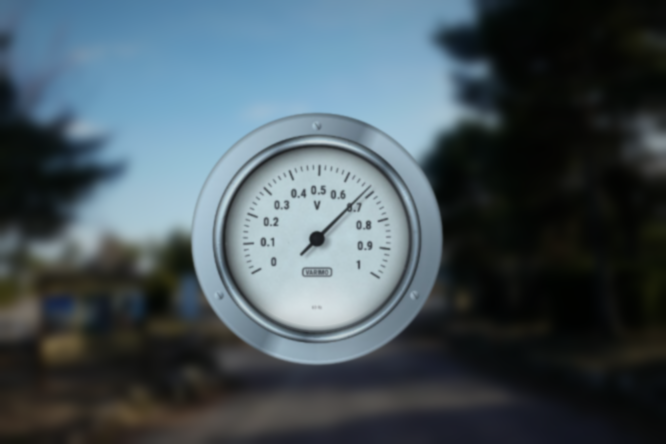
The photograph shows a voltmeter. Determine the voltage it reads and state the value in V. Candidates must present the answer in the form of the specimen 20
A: 0.68
